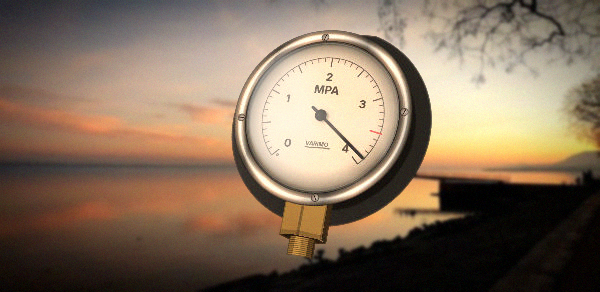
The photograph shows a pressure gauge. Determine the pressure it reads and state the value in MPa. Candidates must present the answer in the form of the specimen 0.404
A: 3.9
